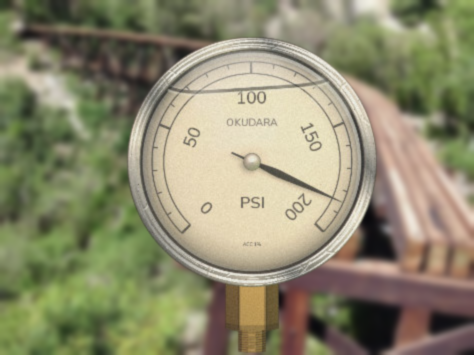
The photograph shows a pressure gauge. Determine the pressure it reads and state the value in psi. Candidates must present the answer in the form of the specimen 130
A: 185
